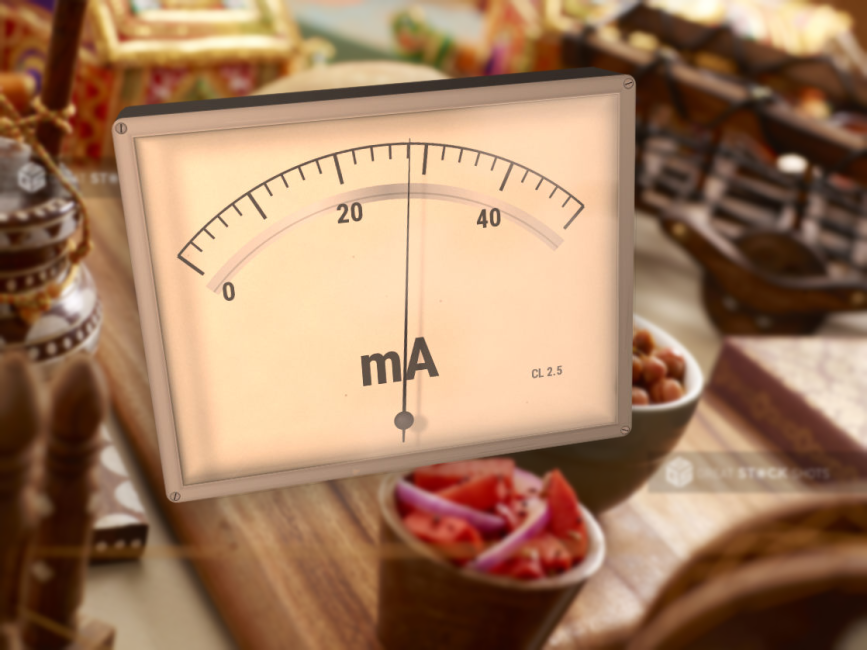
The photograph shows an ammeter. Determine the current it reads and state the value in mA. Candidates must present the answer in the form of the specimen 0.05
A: 28
